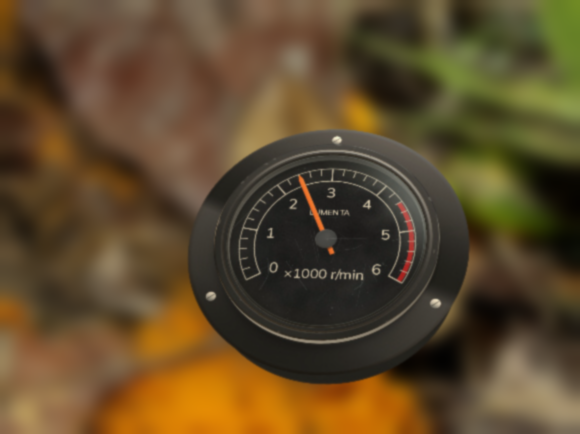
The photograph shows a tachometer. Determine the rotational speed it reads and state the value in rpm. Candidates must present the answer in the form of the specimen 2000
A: 2400
